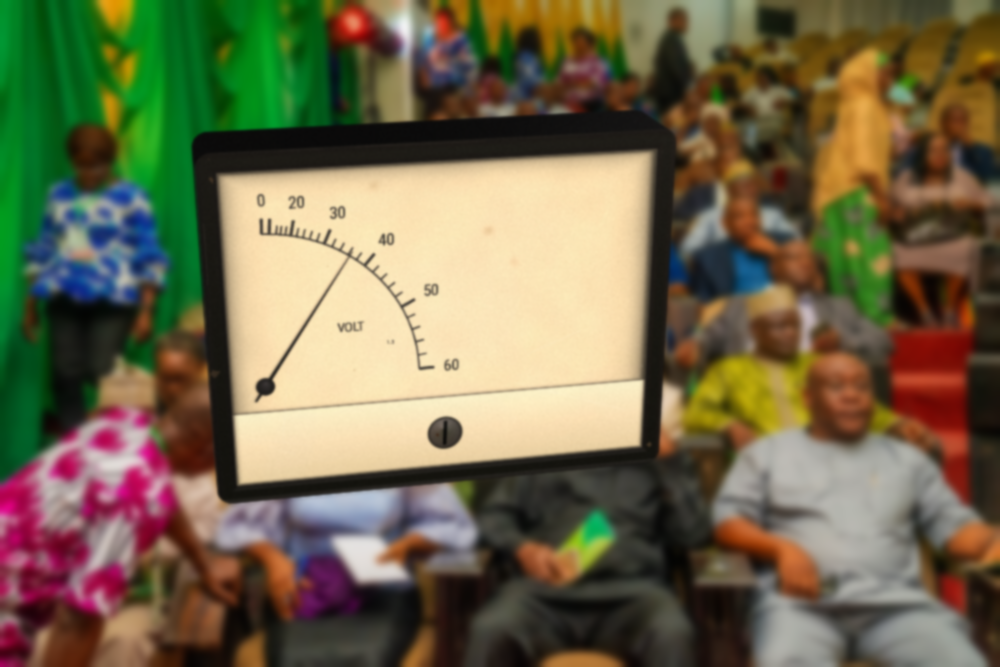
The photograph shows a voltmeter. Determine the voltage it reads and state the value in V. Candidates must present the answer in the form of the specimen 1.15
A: 36
